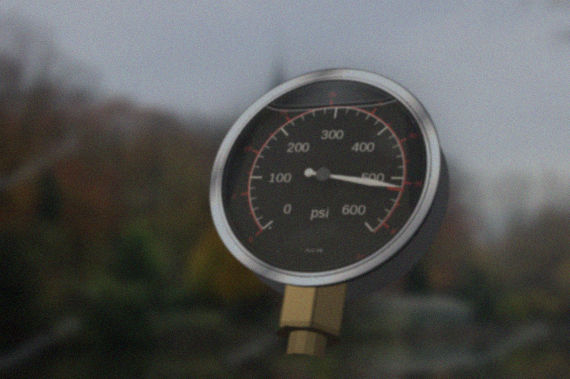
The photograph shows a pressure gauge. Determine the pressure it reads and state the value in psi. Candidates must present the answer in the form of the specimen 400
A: 520
